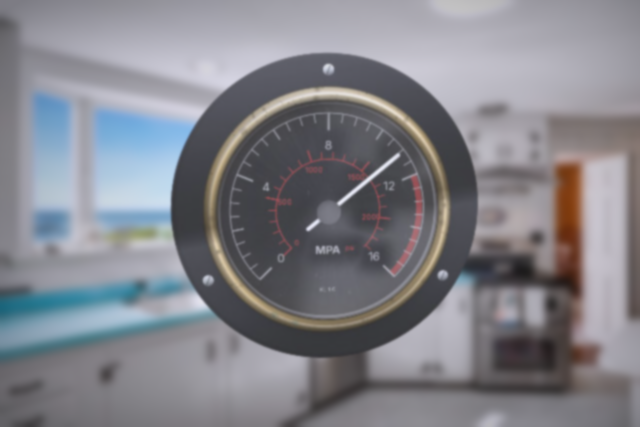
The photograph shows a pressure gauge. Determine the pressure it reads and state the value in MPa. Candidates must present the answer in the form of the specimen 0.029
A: 11
